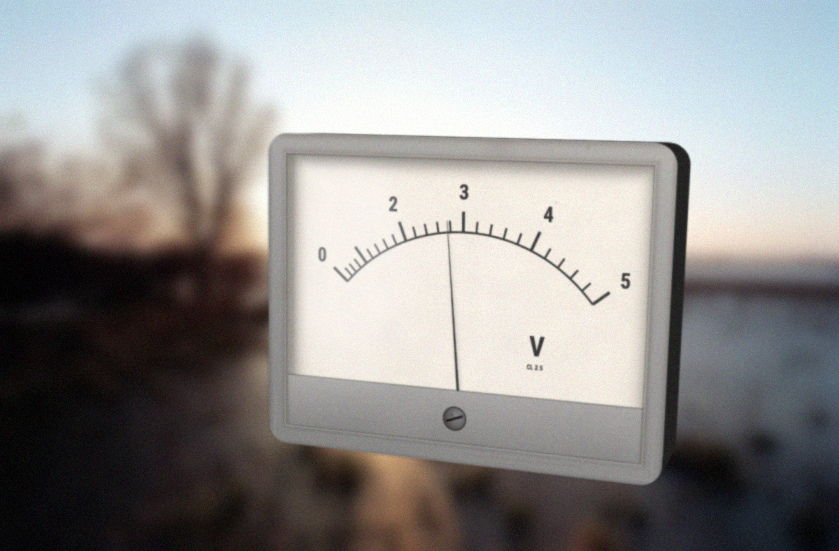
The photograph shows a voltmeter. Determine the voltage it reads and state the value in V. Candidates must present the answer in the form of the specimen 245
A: 2.8
